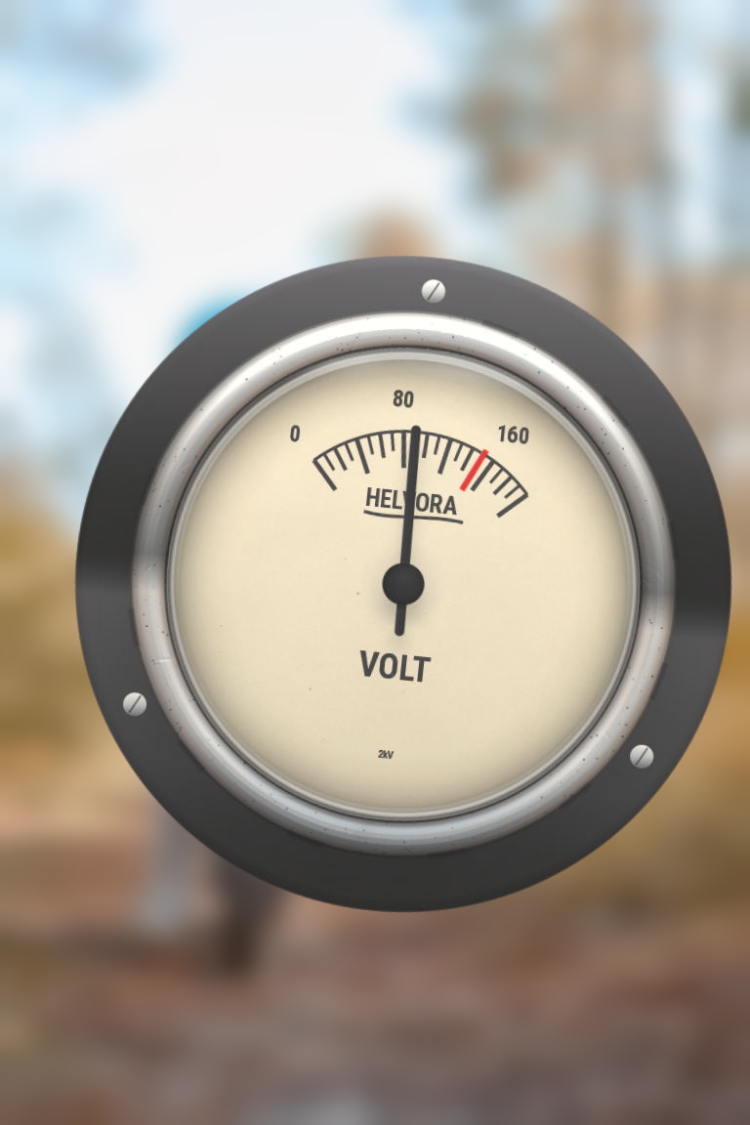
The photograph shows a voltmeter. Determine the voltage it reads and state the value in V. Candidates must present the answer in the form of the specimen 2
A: 90
